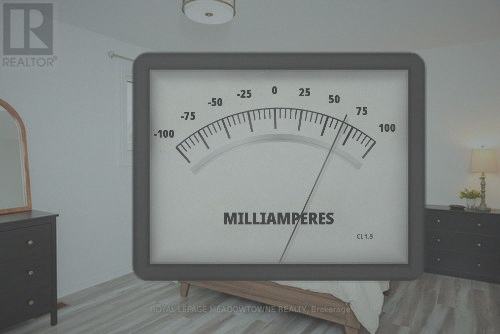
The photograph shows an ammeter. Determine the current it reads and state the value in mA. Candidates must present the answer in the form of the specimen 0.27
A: 65
